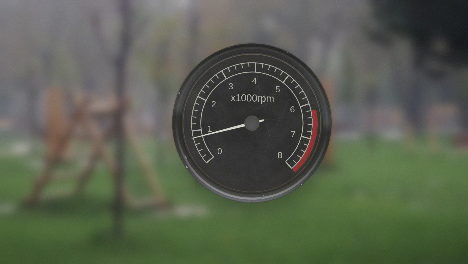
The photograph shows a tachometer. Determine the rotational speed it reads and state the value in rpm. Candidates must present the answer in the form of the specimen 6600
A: 800
